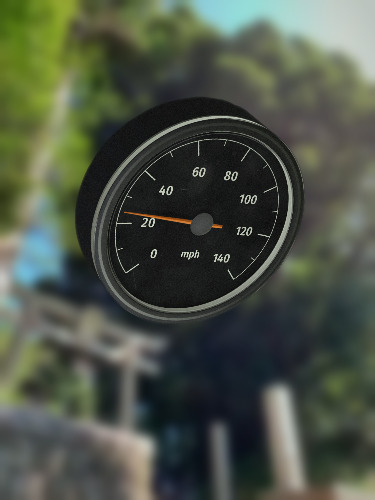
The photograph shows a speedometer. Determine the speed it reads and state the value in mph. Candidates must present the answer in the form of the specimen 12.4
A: 25
